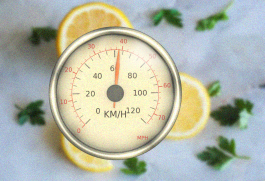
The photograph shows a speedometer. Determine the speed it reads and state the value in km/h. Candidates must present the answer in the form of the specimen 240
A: 62.5
